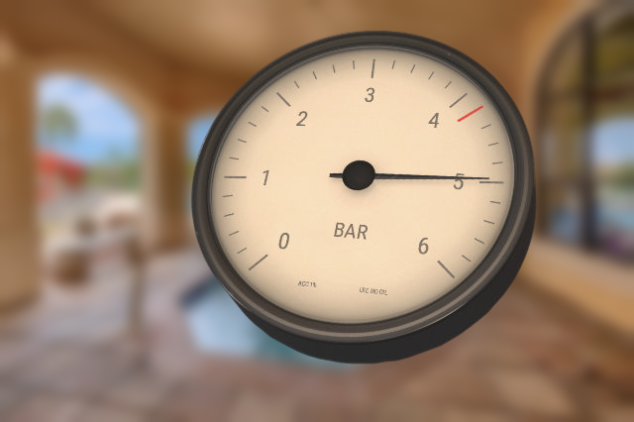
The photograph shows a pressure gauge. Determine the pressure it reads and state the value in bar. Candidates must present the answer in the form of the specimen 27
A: 5
